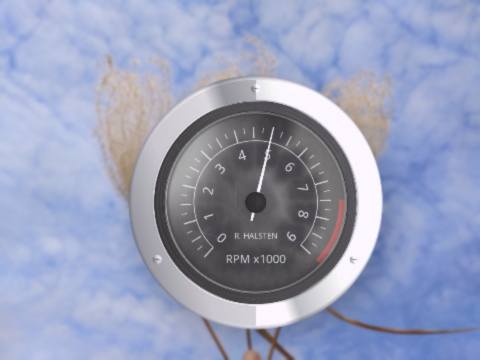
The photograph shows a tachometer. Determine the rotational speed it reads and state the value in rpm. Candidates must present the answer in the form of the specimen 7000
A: 5000
